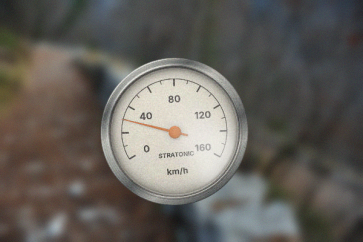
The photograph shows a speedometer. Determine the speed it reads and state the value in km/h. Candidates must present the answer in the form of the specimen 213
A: 30
